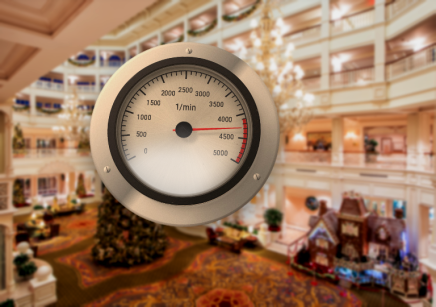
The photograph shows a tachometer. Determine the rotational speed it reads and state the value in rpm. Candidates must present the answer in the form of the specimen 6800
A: 4300
